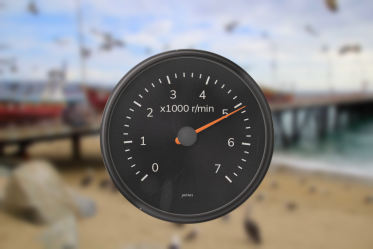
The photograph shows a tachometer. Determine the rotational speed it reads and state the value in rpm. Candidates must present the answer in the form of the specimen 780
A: 5100
